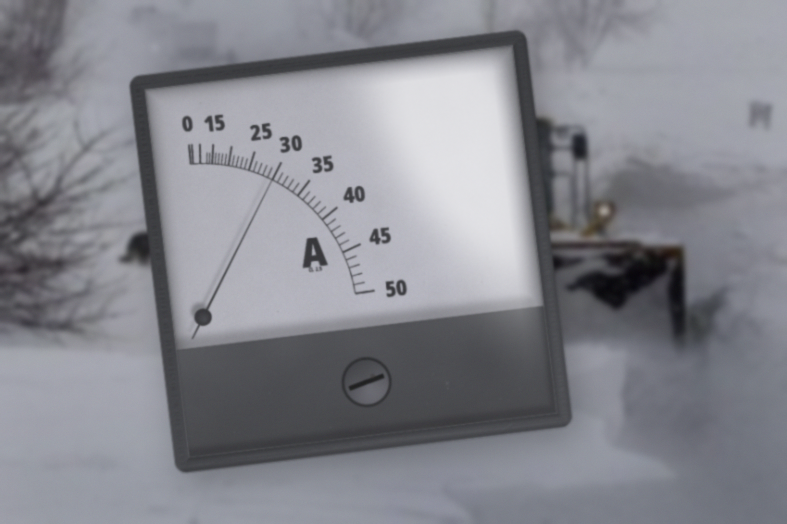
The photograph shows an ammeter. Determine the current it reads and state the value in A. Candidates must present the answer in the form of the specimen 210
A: 30
